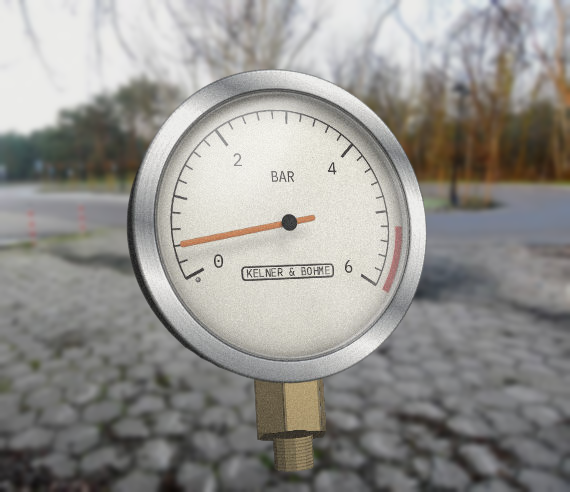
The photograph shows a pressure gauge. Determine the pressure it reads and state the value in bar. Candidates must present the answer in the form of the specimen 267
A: 0.4
